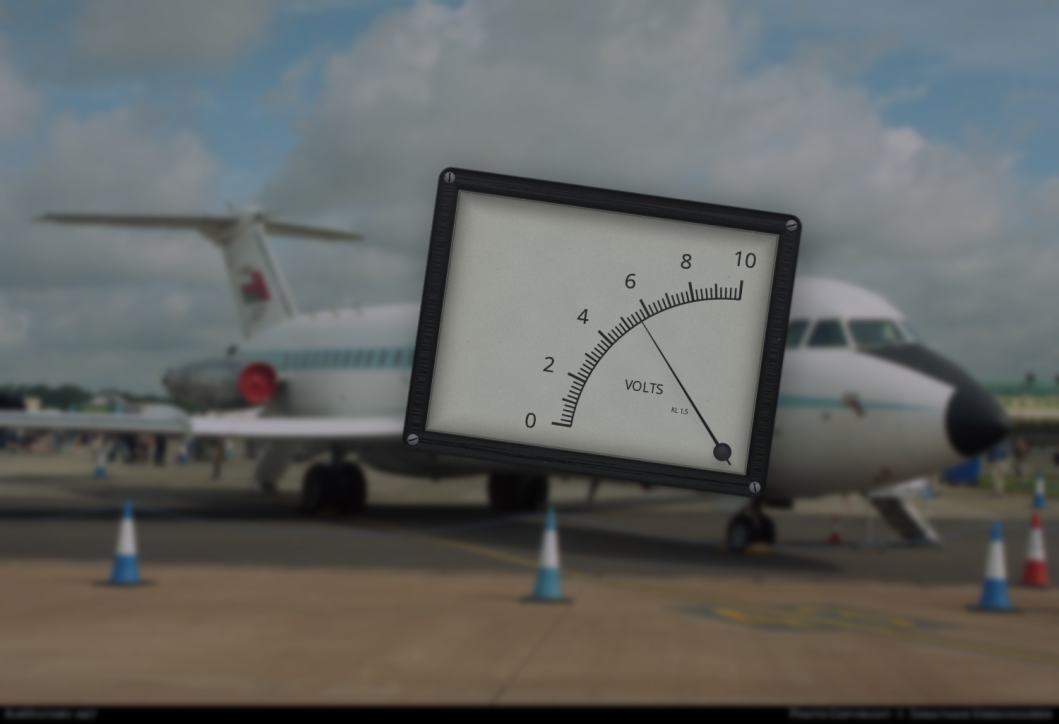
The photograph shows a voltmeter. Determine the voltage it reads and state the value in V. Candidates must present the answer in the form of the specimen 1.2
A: 5.6
